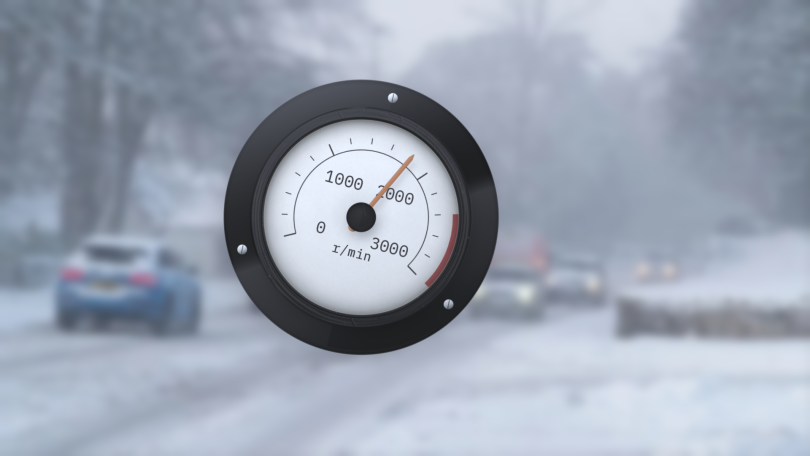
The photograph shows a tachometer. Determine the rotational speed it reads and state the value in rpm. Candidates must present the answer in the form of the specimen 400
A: 1800
